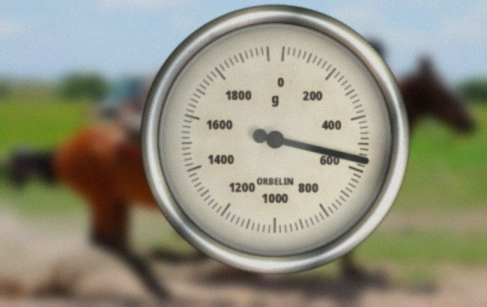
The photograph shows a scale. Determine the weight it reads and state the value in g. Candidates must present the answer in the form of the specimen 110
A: 560
